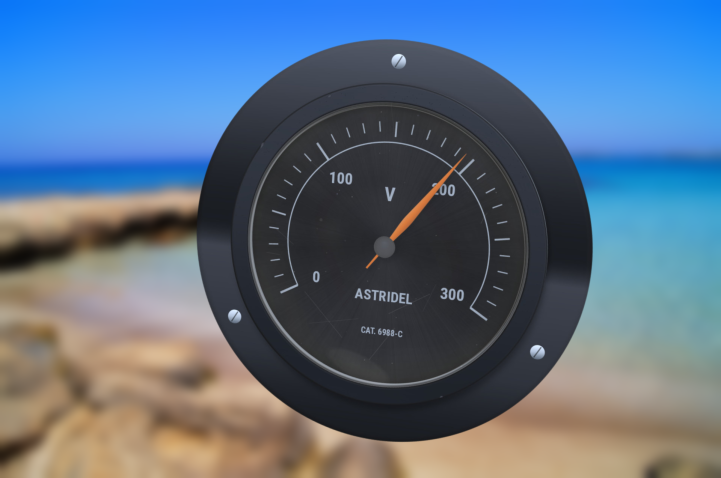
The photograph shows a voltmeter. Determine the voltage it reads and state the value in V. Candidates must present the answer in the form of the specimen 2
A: 195
